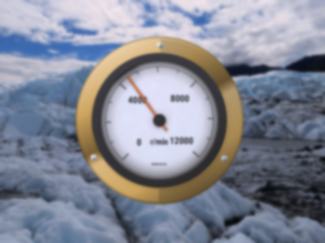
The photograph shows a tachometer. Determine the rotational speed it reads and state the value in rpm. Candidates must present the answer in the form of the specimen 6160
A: 4500
